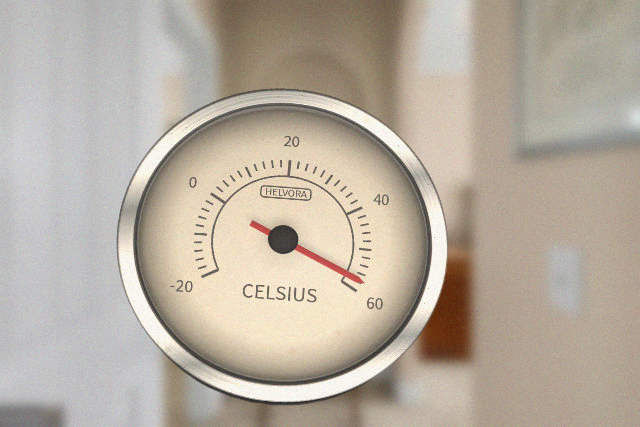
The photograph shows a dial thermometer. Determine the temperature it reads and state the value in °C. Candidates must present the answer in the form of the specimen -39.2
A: 58
